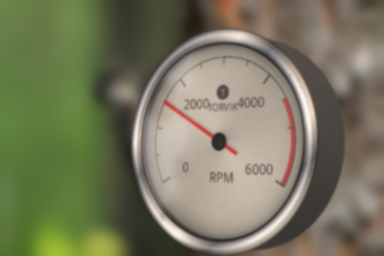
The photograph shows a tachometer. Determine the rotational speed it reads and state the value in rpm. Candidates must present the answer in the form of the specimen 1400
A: 1500
